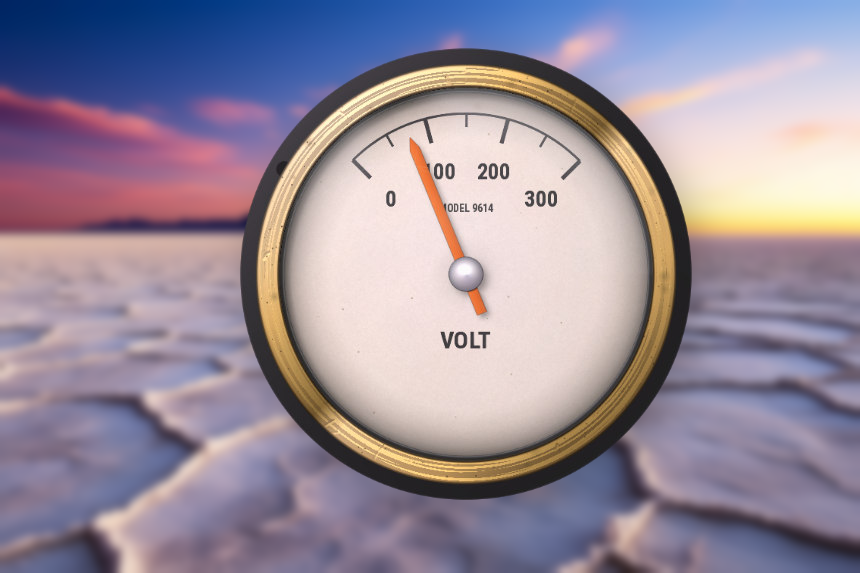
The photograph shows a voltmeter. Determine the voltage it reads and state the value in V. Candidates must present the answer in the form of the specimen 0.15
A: 75
